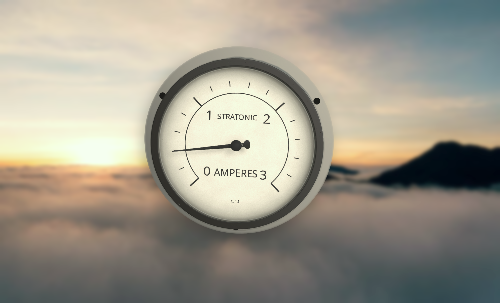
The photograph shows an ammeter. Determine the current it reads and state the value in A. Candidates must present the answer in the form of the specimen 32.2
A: 0.4
